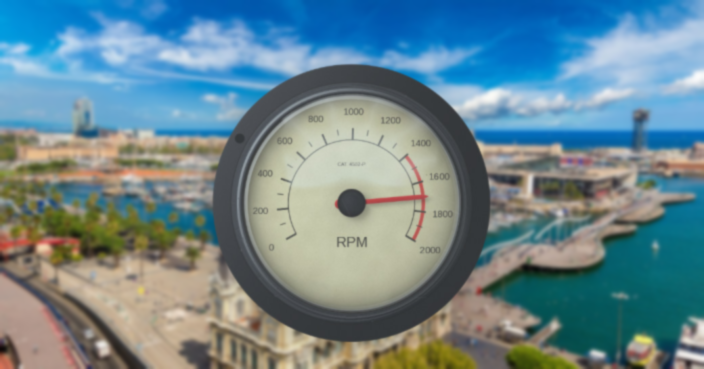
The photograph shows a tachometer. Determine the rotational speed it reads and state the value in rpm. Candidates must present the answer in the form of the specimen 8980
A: 1700
